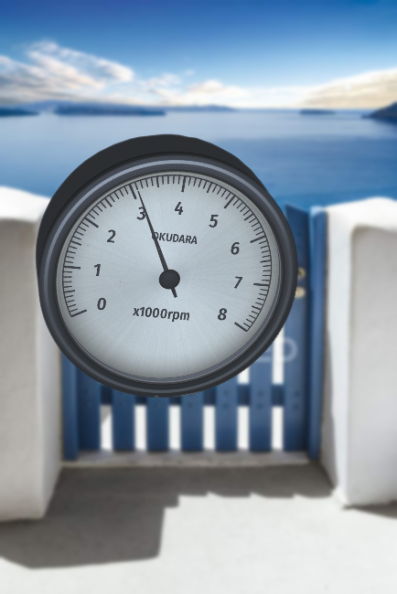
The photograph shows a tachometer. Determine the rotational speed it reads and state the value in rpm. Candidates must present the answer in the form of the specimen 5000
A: 3100
